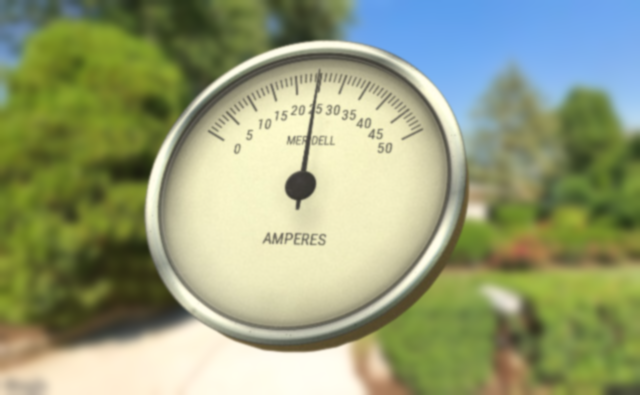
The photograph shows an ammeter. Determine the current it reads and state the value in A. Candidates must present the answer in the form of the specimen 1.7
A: 25
